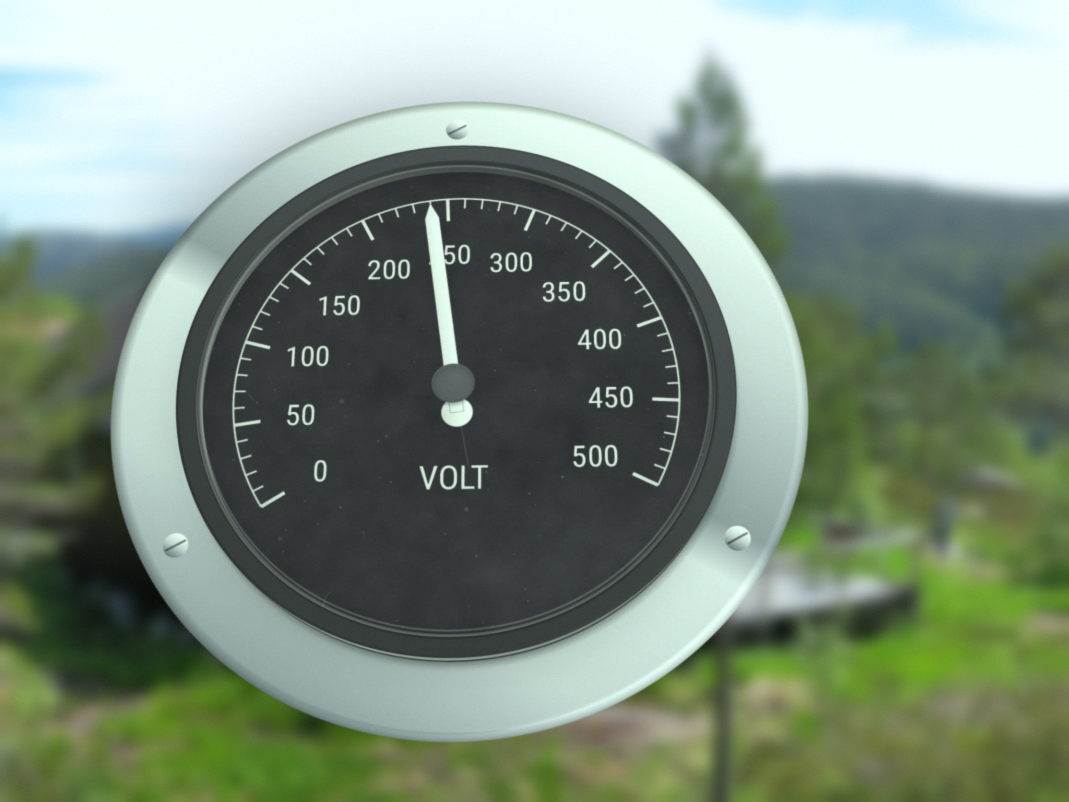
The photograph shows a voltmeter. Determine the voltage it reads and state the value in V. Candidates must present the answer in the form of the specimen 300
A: 240
